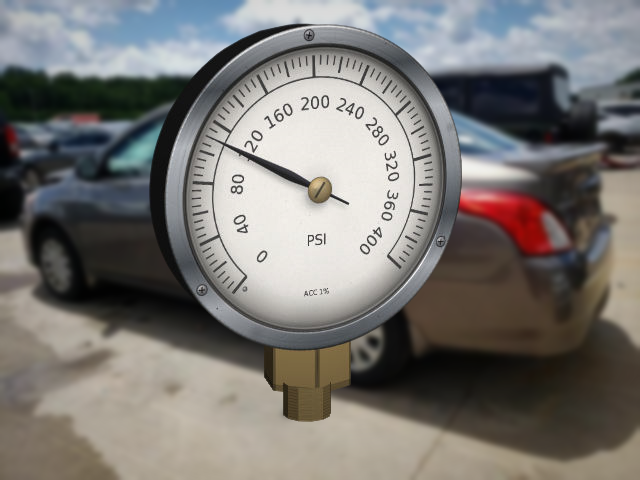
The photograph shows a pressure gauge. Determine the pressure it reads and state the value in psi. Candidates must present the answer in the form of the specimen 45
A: 110
